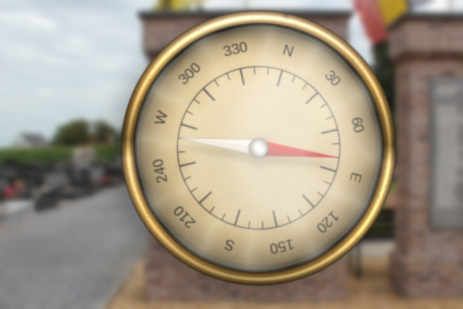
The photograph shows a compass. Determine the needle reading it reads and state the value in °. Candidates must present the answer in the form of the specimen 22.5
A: 80
